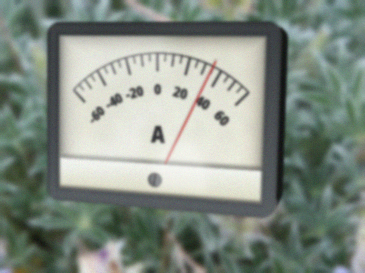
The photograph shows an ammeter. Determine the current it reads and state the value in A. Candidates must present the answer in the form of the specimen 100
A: 35
